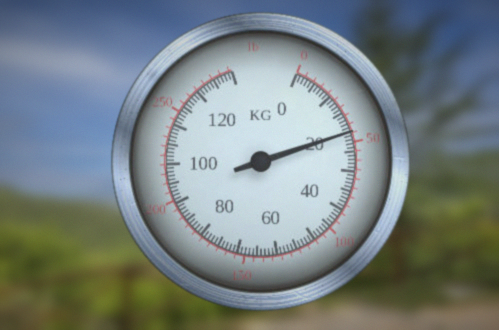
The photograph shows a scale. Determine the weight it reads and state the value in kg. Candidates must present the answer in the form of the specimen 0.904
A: 20
